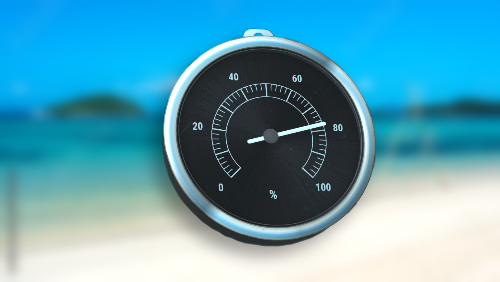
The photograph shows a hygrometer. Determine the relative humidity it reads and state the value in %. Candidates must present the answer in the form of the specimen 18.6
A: 78
